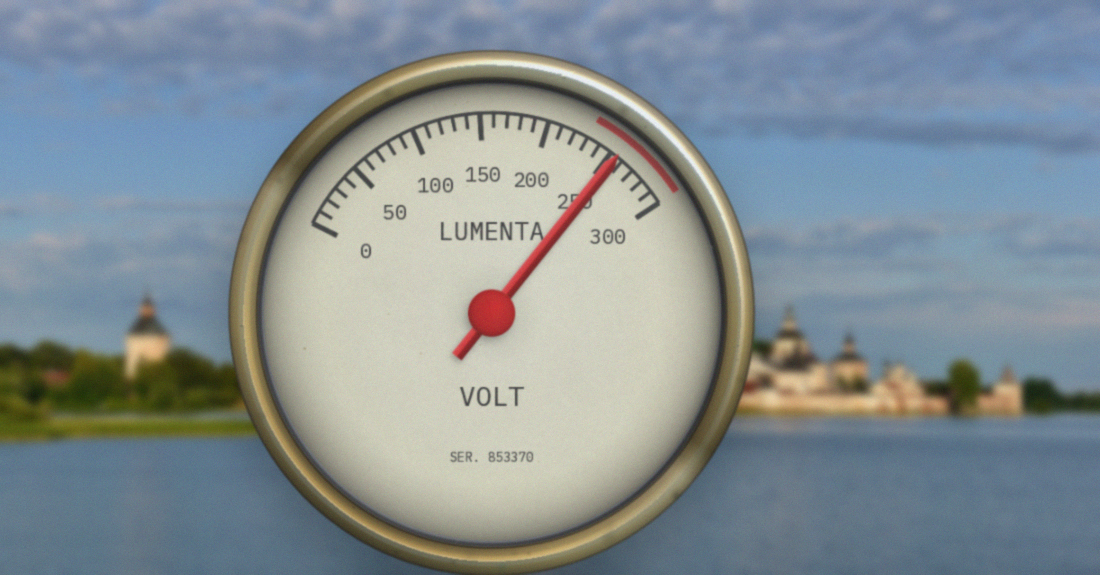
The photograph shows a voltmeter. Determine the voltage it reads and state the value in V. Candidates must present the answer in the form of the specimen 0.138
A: 255
